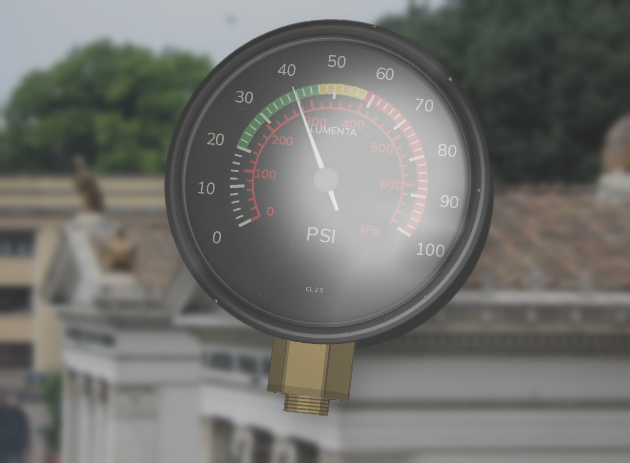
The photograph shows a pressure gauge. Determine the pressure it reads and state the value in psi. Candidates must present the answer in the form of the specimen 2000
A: 40
